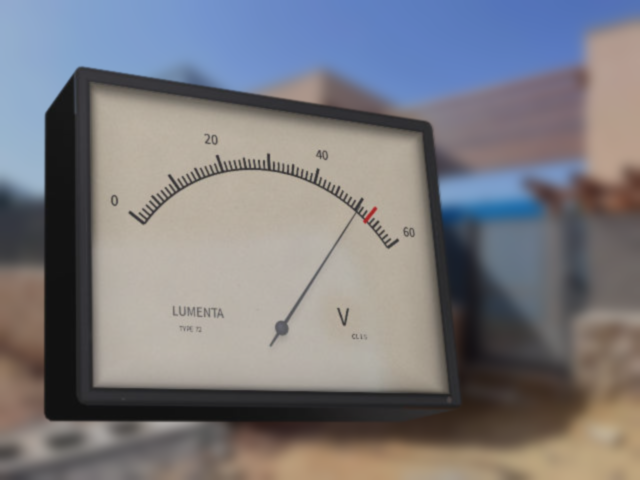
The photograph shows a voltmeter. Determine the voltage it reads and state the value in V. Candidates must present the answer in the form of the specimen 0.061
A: 50
